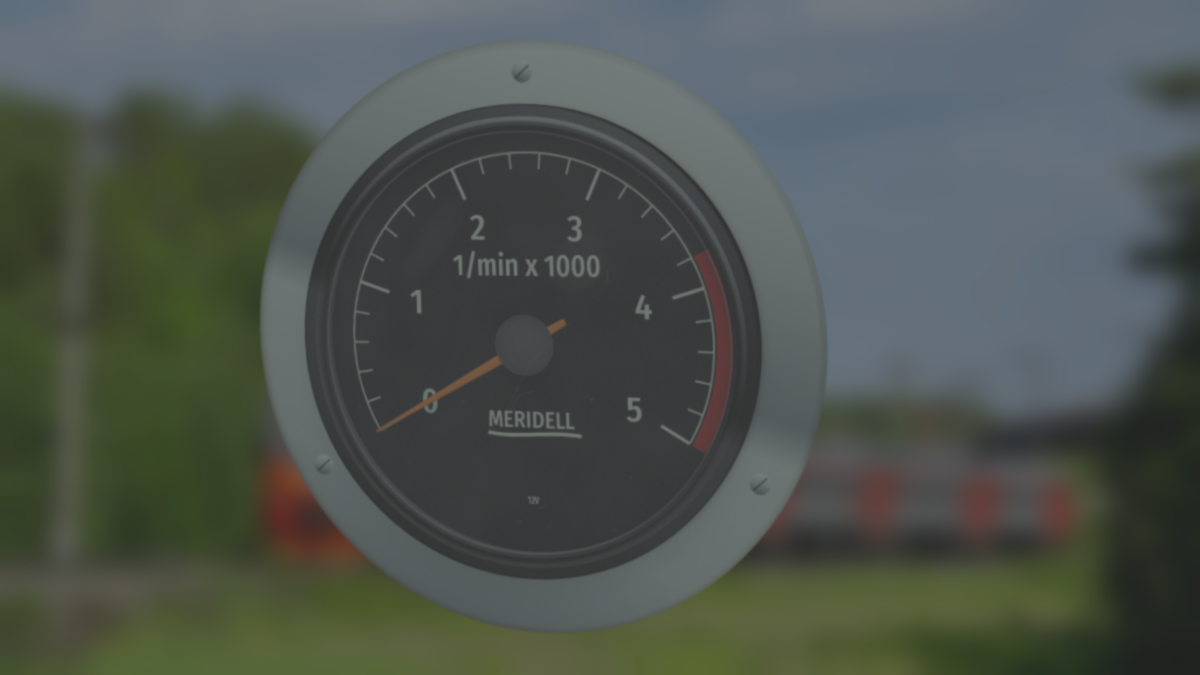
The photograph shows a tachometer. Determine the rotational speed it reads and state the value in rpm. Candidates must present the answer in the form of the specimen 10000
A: 0
